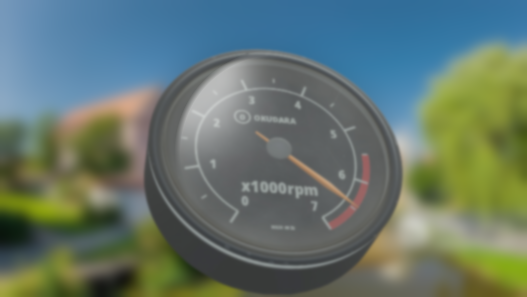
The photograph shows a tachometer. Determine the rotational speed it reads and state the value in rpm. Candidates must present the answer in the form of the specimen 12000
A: 6500
